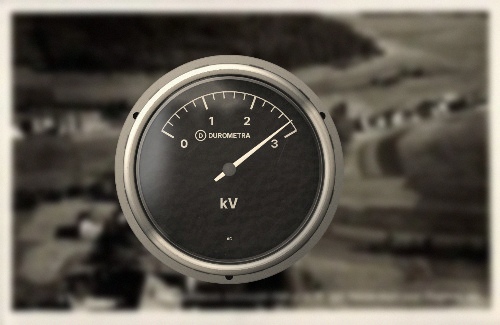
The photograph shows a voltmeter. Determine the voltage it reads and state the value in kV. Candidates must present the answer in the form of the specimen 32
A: 2.8
